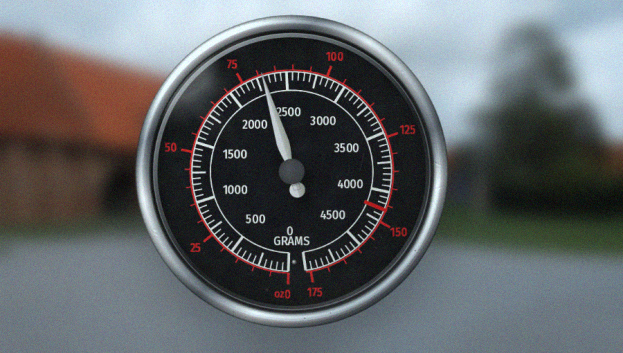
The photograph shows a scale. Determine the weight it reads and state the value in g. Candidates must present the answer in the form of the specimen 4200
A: 2300
